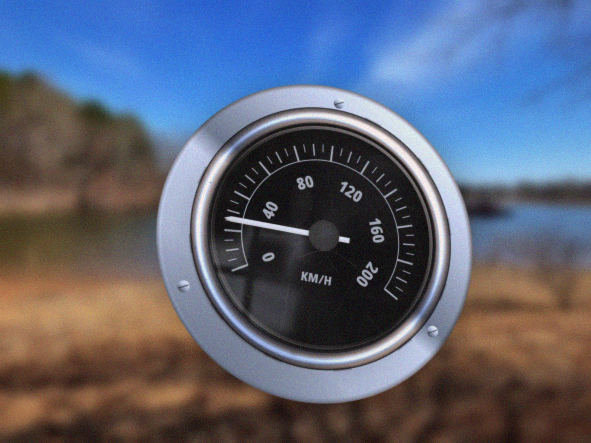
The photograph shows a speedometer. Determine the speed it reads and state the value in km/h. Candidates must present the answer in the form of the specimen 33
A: 25
